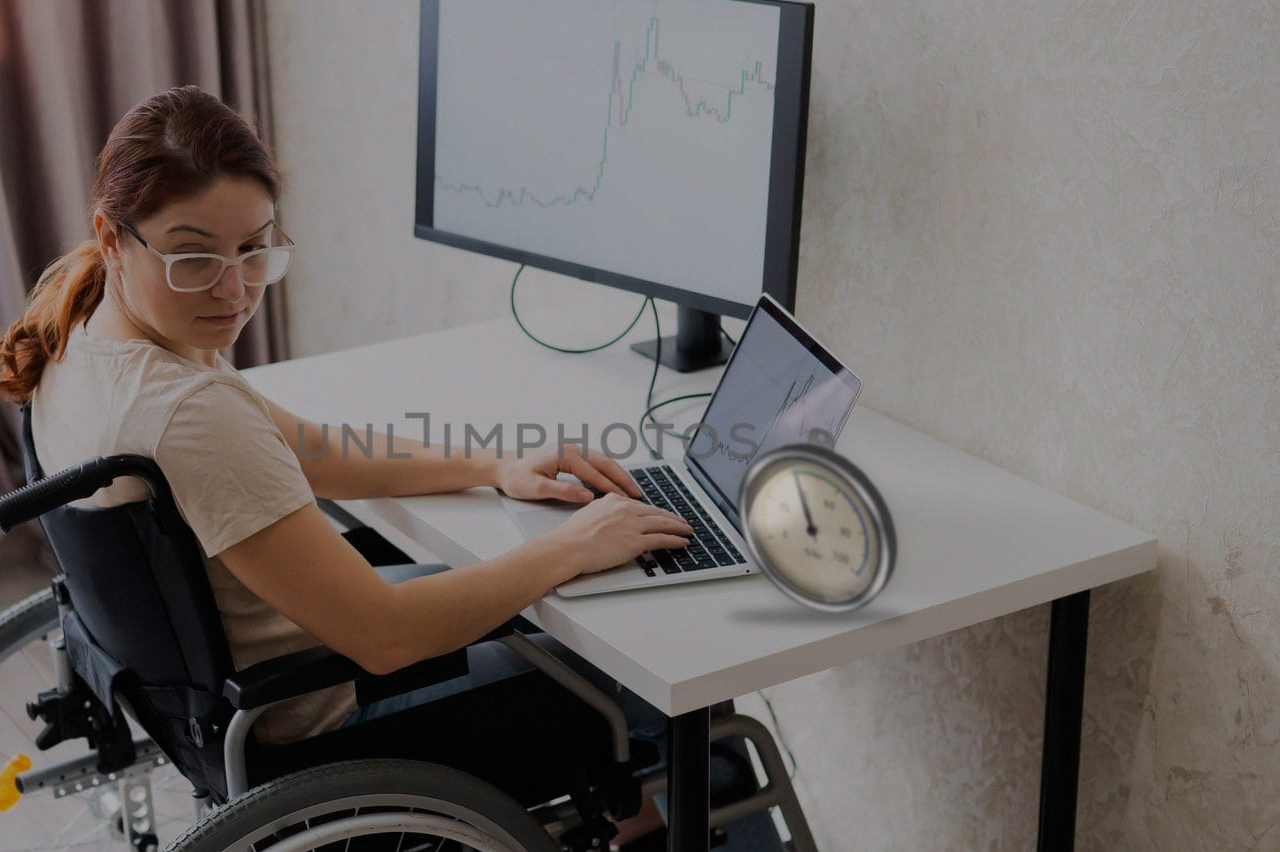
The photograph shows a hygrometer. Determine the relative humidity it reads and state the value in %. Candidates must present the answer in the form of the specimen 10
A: 40
